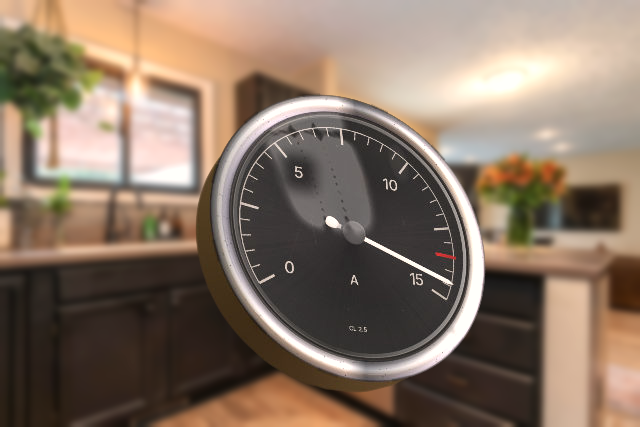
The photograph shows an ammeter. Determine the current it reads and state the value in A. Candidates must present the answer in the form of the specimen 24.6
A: 14.5
